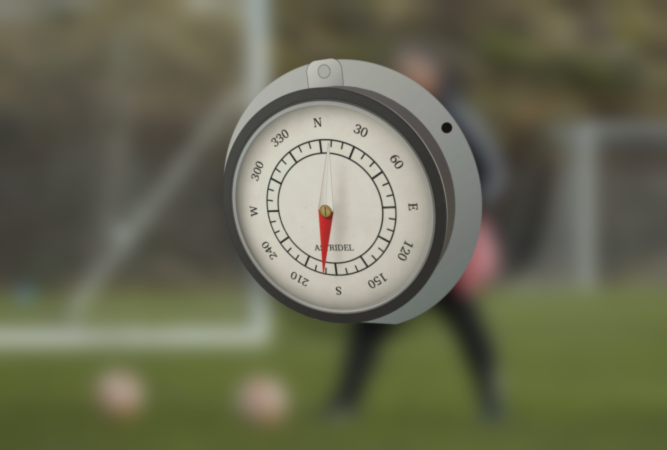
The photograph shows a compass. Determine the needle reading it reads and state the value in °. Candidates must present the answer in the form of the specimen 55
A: 190
